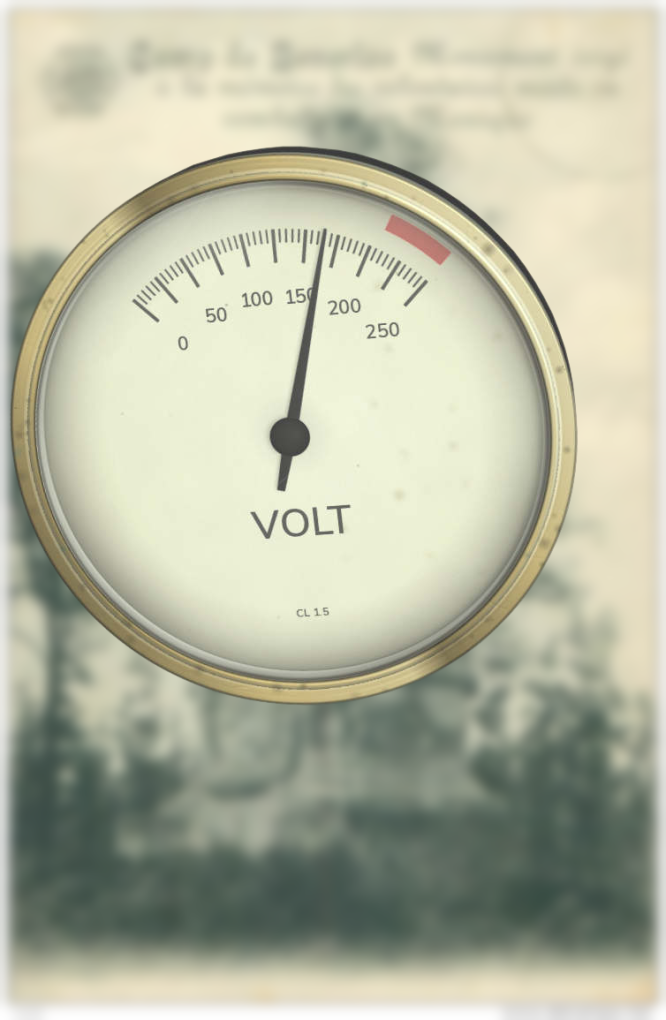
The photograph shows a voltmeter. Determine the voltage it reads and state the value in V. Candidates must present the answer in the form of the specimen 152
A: 165
